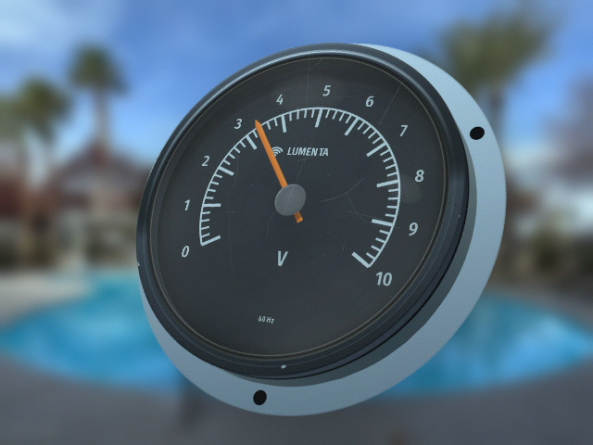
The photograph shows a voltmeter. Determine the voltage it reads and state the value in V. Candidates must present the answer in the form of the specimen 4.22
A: 3.4
